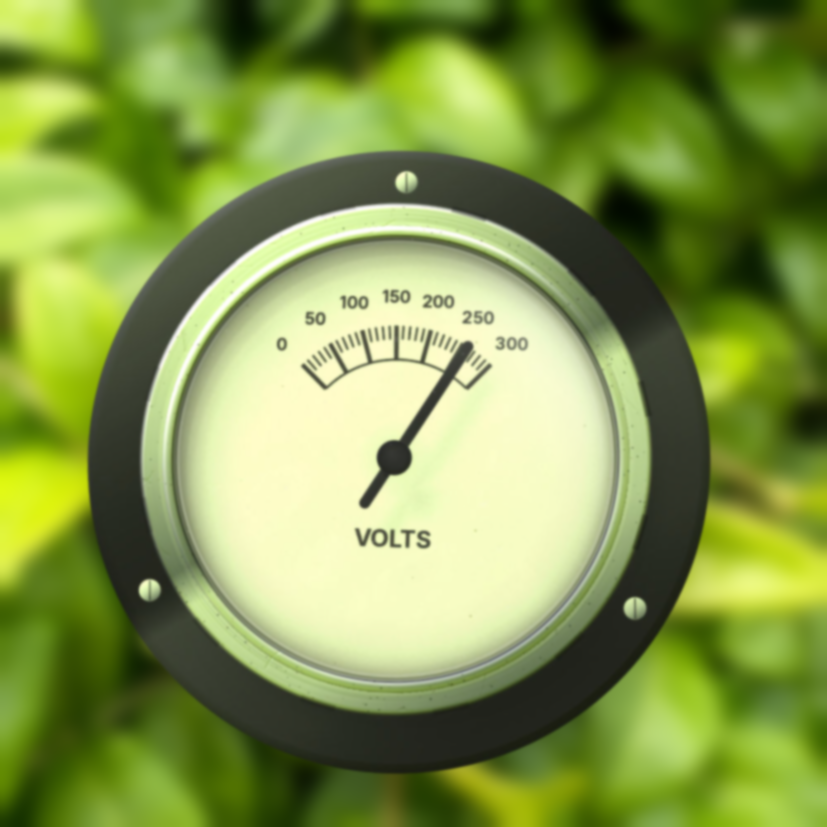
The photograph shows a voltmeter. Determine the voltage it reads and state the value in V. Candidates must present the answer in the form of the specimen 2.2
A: 260
